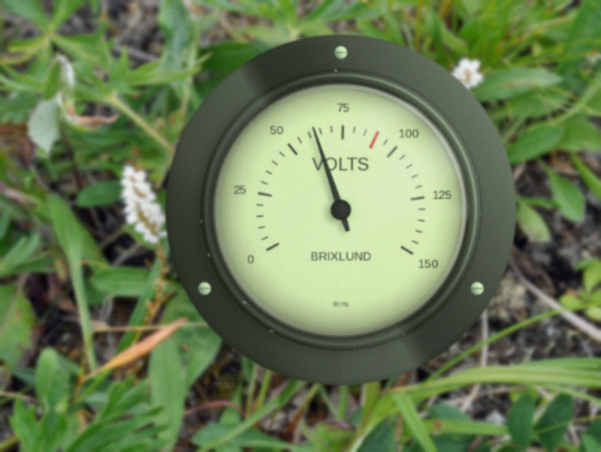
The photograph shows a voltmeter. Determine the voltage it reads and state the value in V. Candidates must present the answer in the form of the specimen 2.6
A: 62.5
